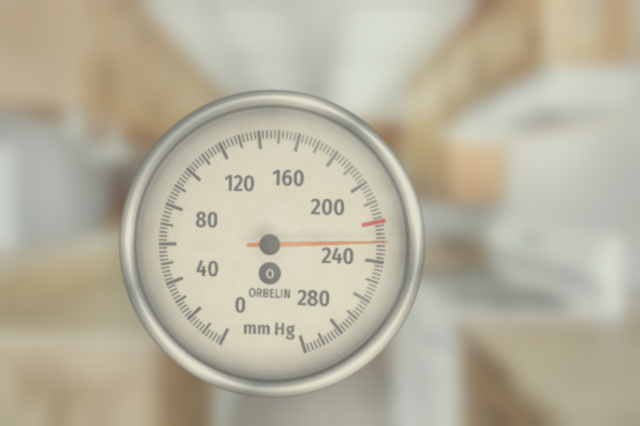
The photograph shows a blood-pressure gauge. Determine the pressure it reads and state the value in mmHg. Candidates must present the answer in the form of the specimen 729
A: 230
